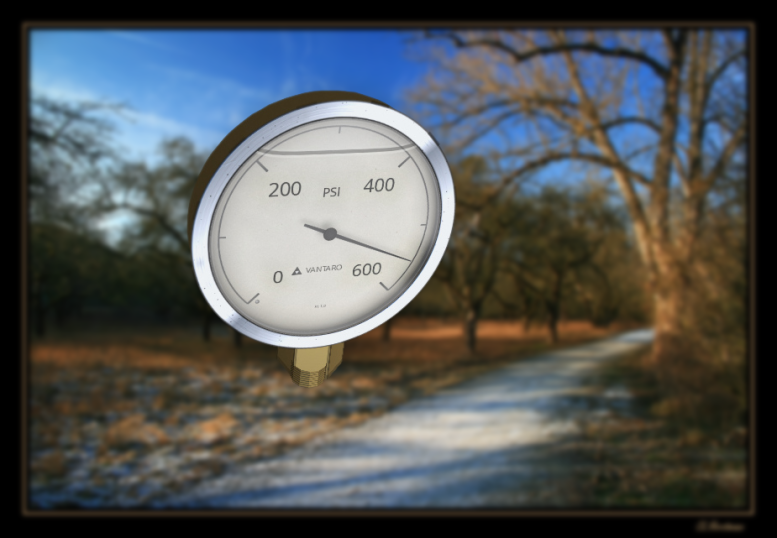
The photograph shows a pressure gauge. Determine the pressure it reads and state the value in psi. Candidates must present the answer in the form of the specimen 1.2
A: 550
